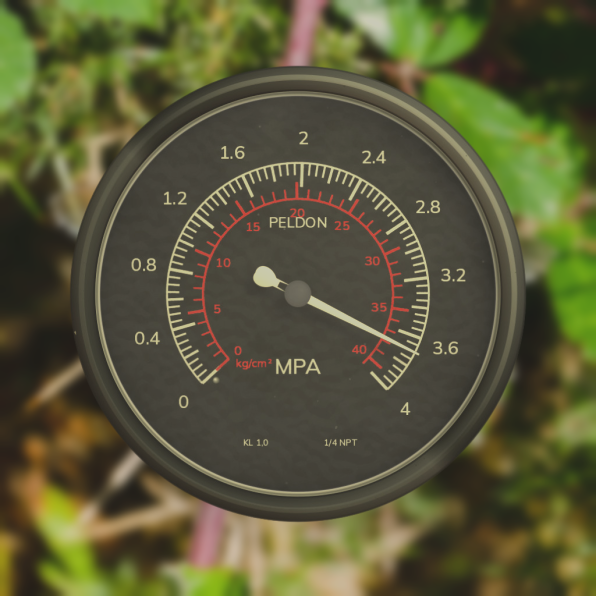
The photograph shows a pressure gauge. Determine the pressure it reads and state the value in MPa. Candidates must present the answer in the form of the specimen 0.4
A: 3.7
